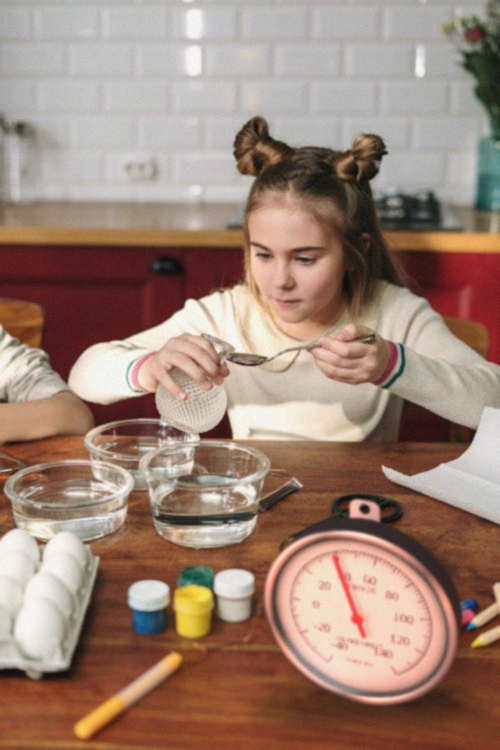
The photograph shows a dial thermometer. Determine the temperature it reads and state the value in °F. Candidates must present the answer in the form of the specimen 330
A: 40
